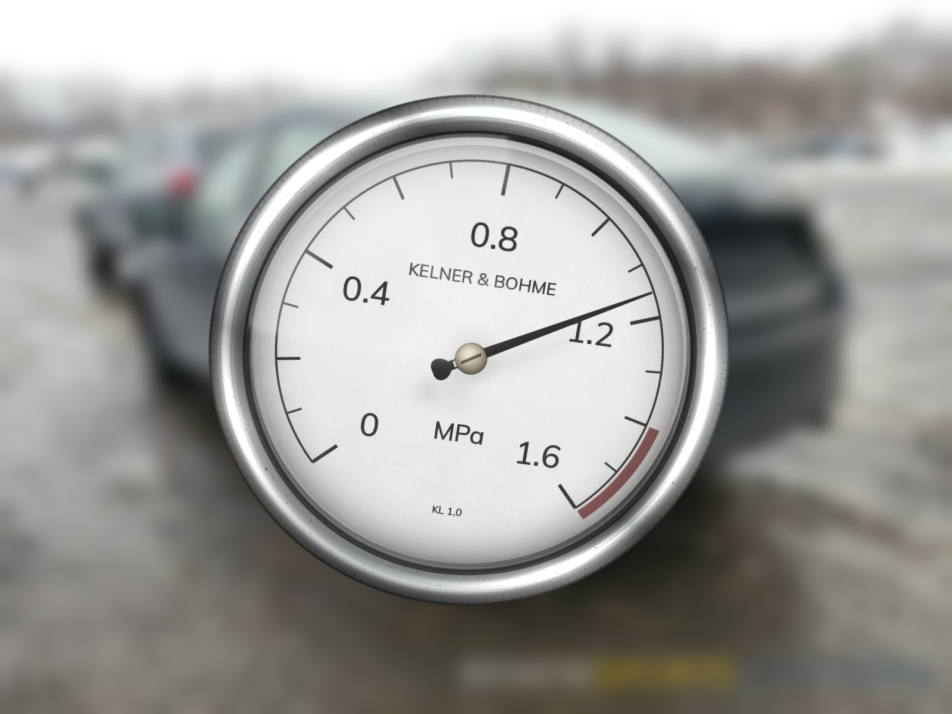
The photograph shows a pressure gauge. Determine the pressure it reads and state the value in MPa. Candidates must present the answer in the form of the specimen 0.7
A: 1.15
